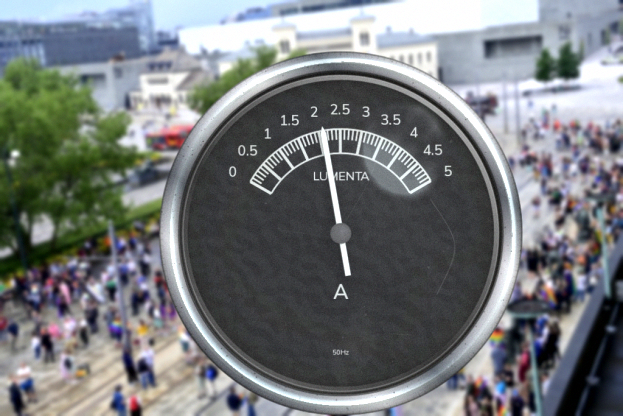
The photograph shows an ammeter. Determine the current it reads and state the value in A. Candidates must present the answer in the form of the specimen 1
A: 2.1
